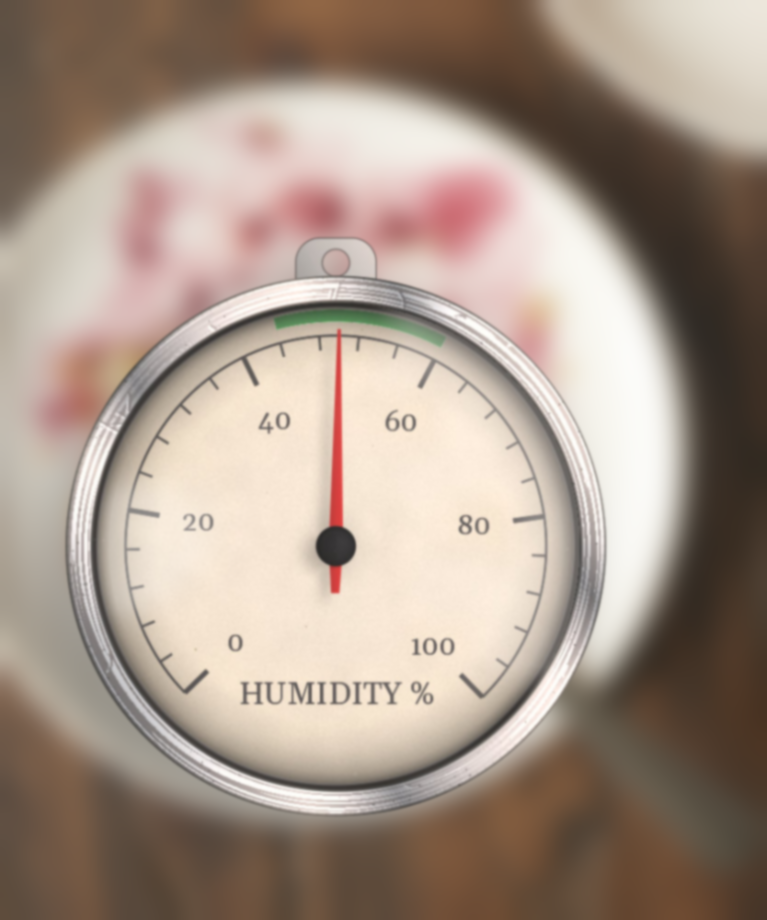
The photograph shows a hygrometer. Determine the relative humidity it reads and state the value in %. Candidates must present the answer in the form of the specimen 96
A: 50
